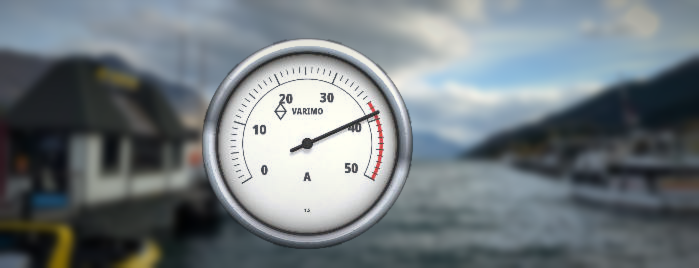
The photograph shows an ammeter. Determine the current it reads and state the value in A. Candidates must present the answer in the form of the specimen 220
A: 39
